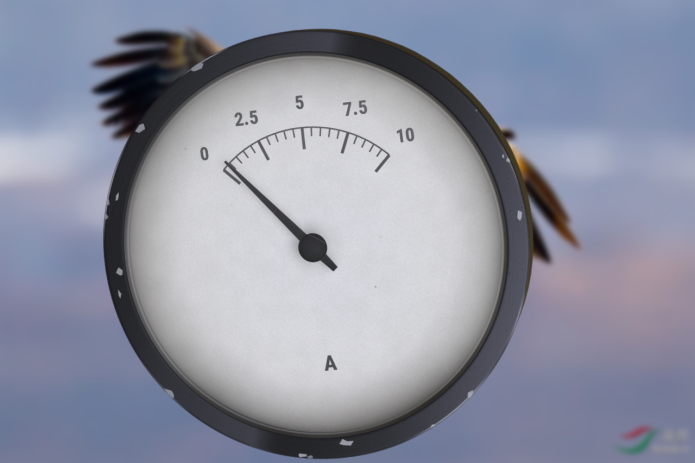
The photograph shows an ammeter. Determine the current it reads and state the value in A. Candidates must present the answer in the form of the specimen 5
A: 0.5
